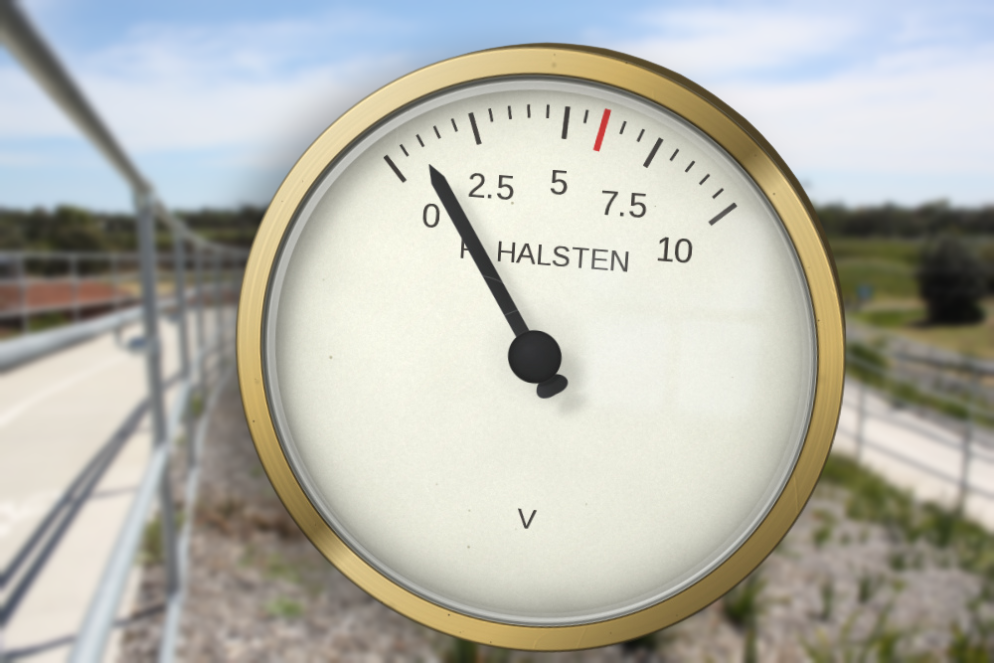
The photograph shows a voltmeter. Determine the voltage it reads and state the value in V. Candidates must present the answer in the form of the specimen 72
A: 1
